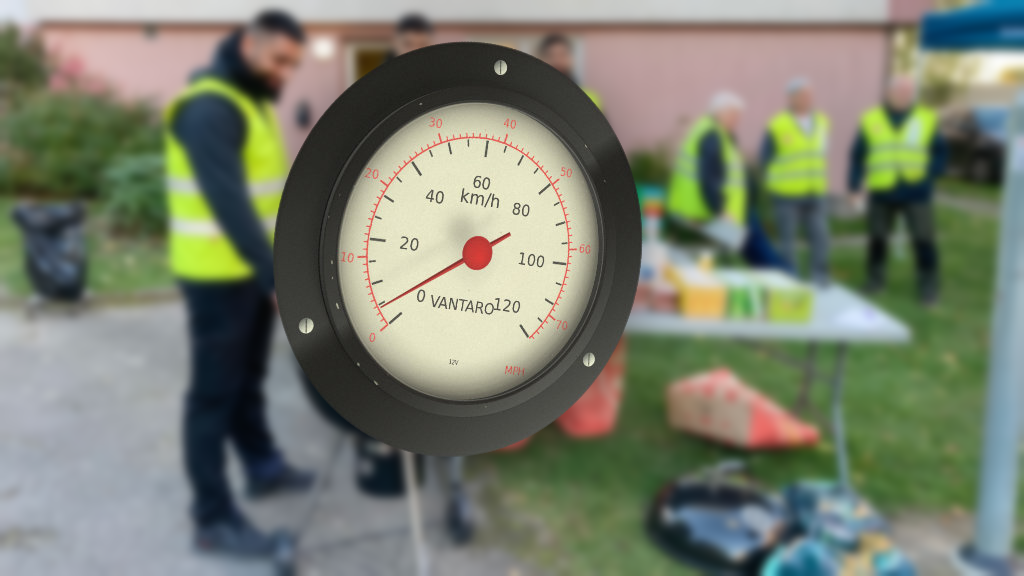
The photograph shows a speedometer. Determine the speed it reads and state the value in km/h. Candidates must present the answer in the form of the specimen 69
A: 5
